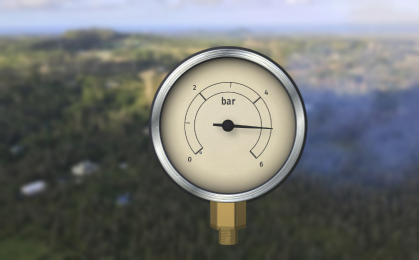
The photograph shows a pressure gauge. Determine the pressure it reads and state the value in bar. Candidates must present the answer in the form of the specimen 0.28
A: 5
